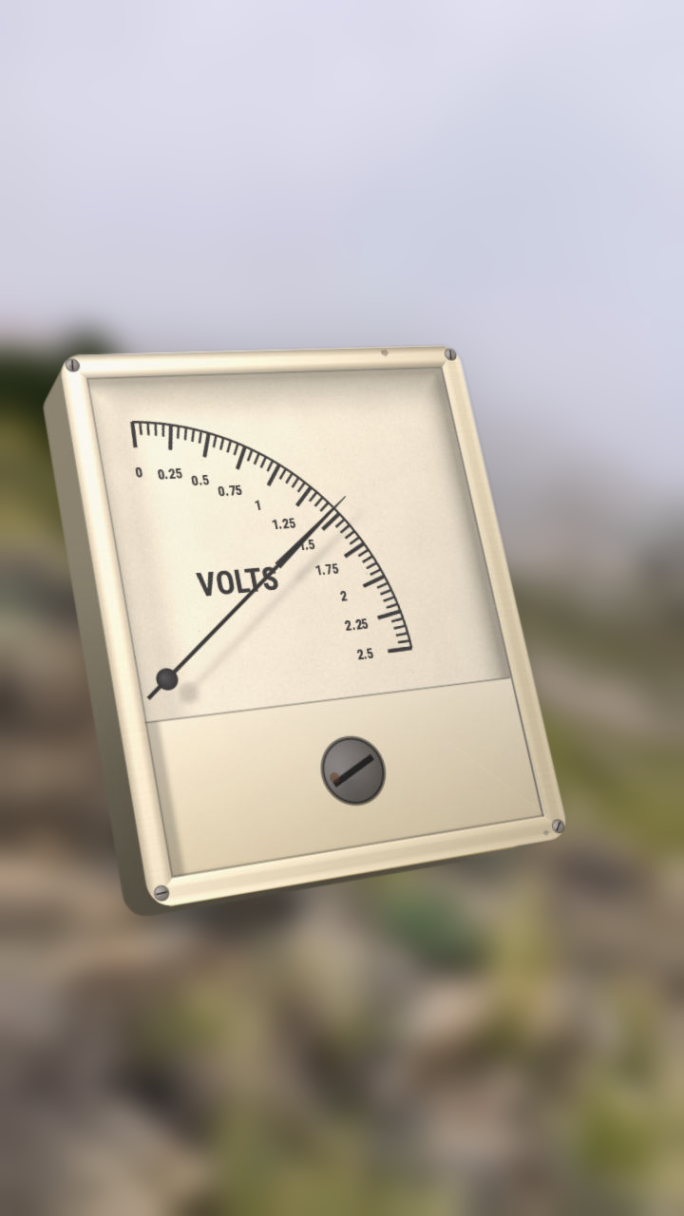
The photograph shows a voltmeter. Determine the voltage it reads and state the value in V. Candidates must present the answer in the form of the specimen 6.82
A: 1.45
